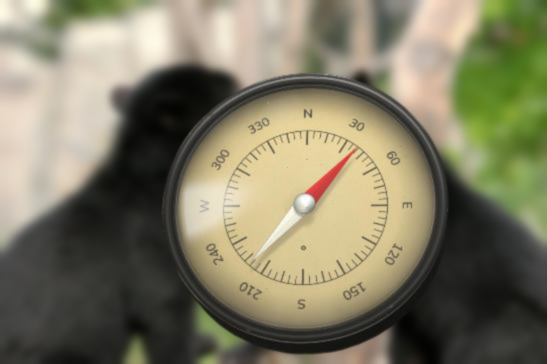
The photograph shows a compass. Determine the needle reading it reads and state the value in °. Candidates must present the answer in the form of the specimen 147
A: 40
